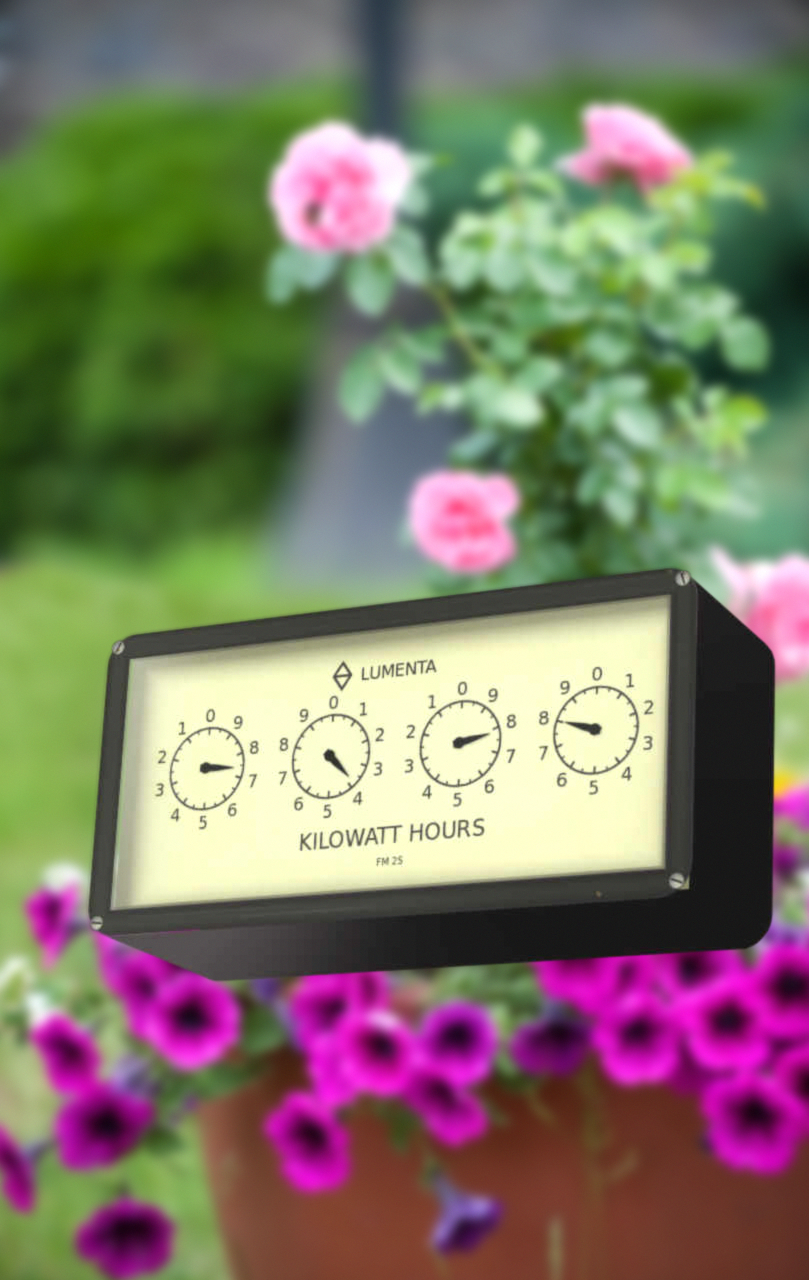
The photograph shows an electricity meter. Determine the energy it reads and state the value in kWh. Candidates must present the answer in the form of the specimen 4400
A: 7378
